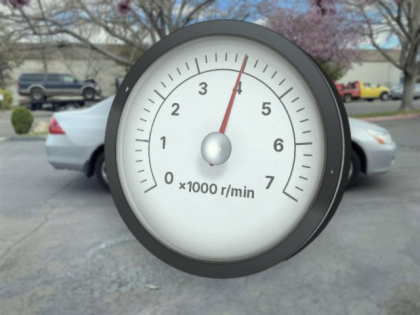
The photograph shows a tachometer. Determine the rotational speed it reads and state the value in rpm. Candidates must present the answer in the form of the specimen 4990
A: 4000
